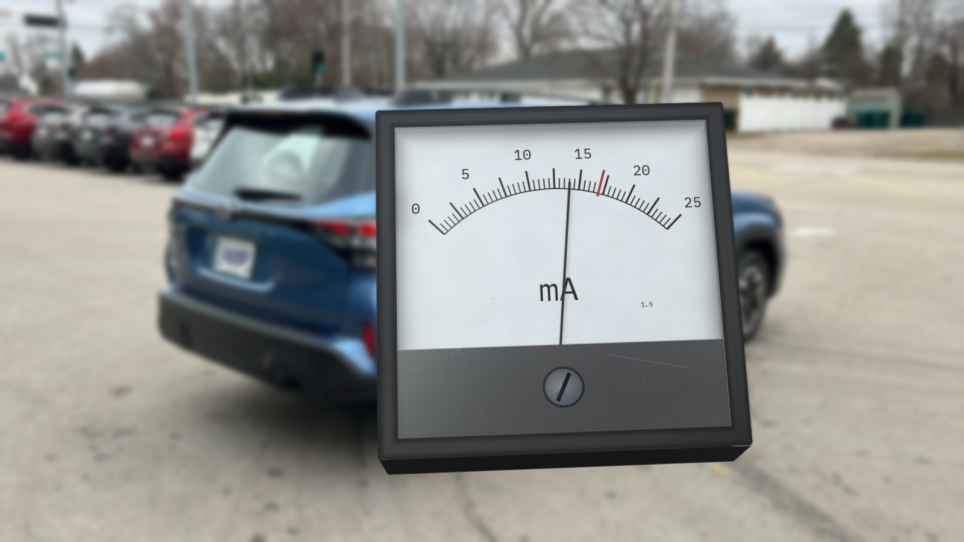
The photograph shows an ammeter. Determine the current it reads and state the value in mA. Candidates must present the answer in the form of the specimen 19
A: 14
